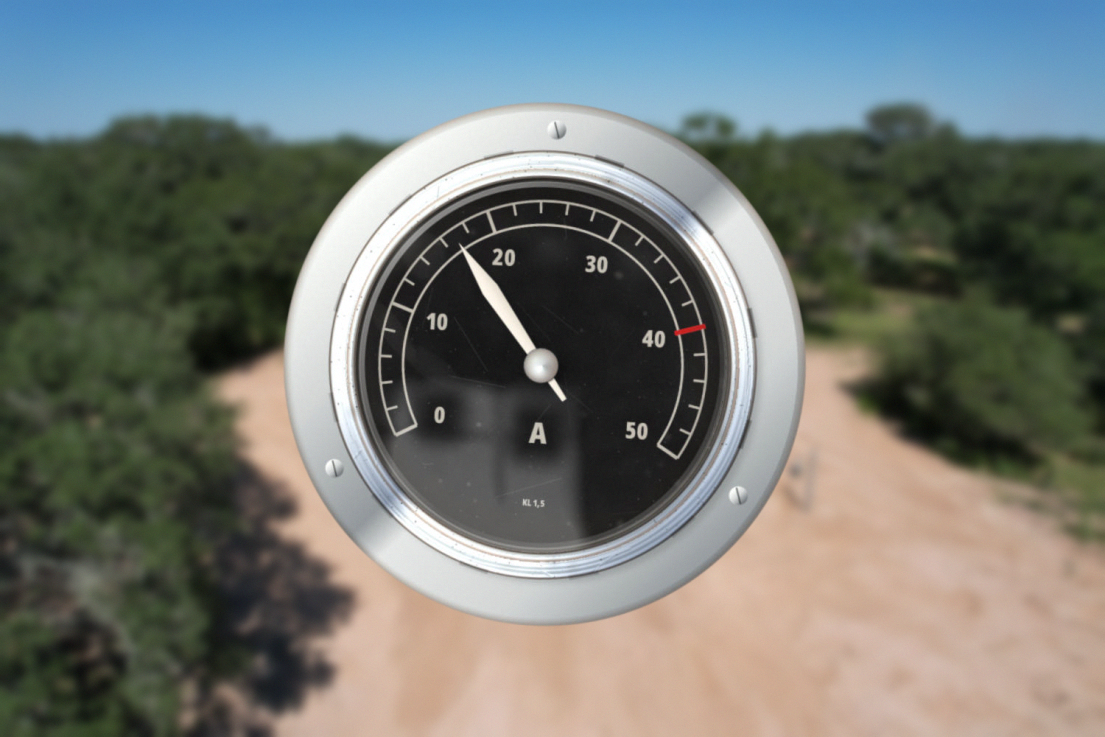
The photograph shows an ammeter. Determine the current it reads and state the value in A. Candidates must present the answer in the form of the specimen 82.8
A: 17
